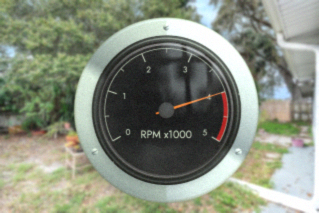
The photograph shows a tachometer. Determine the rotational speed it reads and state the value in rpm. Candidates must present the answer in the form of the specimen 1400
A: 4000
